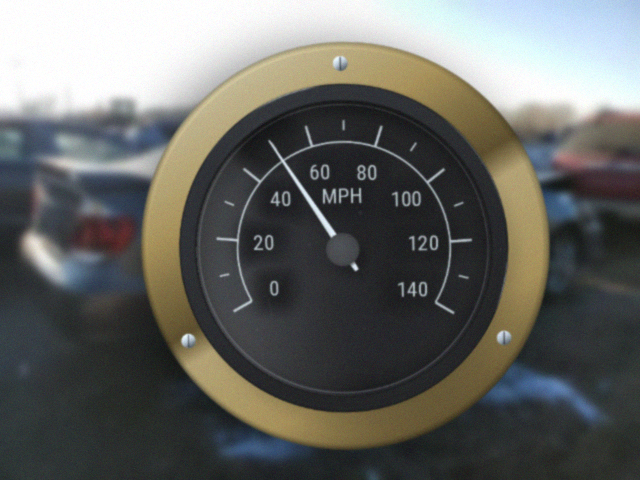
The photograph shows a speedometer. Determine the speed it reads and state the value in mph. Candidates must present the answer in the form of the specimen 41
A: 50
